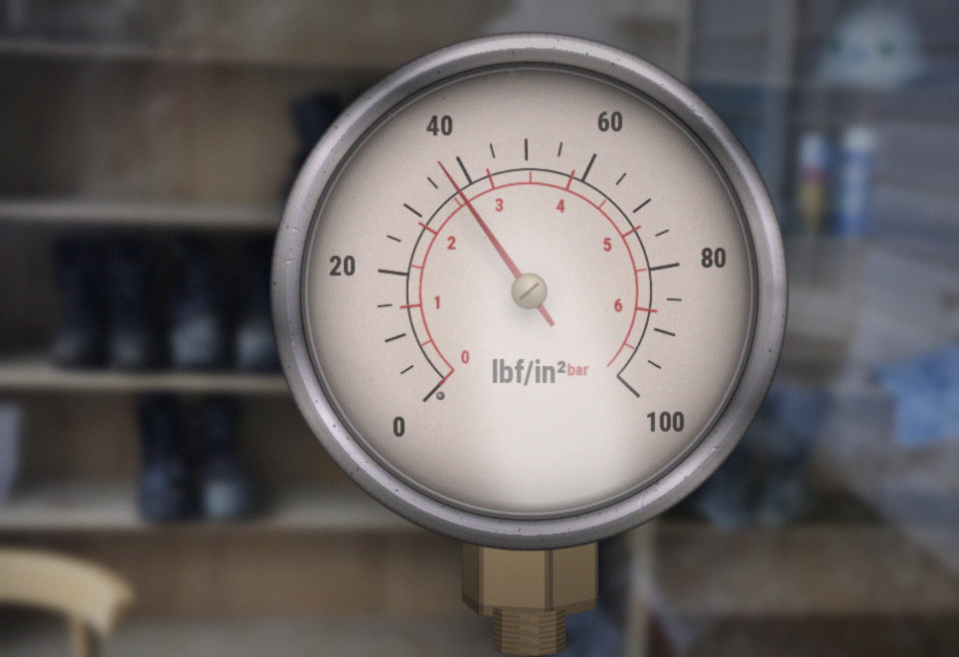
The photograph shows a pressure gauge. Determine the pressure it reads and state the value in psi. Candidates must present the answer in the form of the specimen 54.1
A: 37.5
